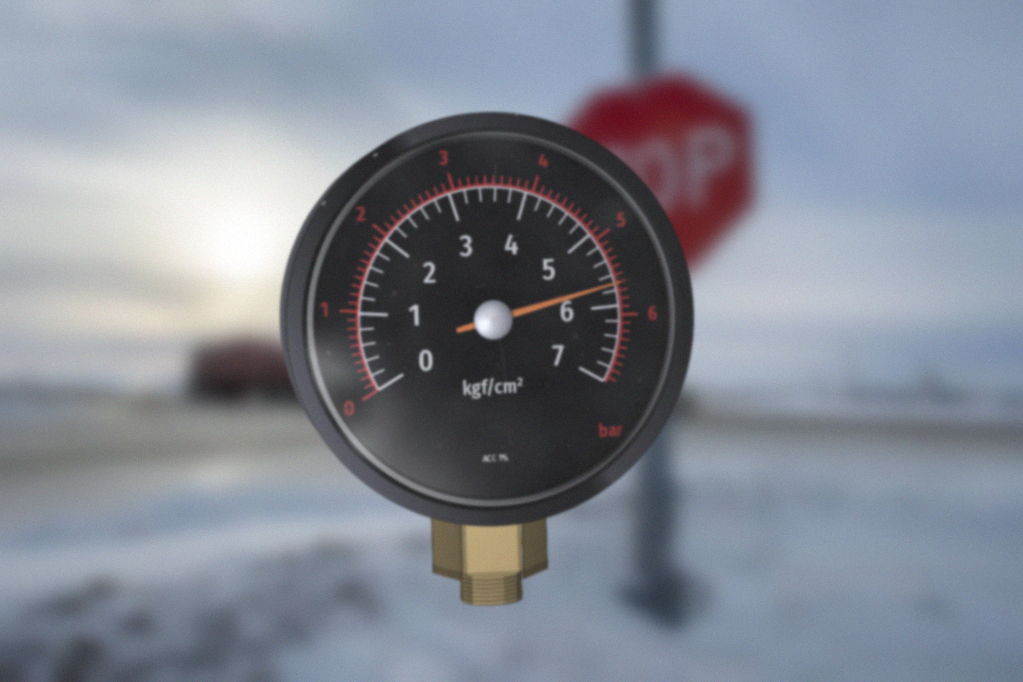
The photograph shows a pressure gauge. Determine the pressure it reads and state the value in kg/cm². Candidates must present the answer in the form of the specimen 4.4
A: 5.7
